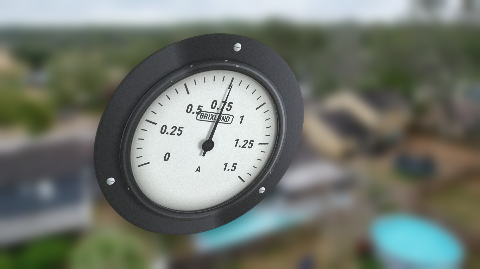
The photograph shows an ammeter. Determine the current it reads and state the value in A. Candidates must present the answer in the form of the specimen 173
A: 0.75
